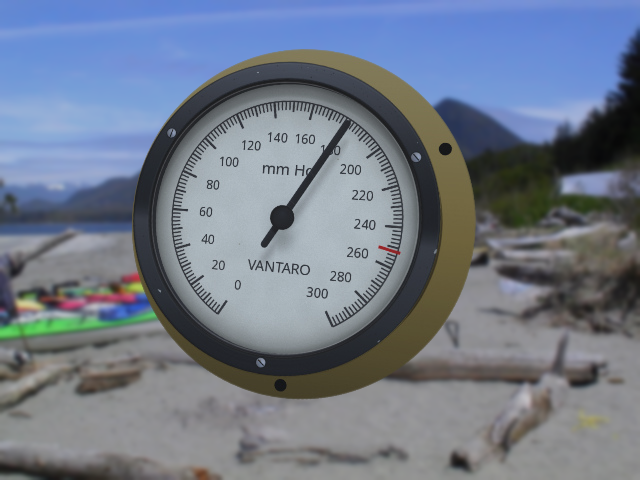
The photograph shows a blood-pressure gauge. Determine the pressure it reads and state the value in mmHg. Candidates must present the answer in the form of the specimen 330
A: 180
